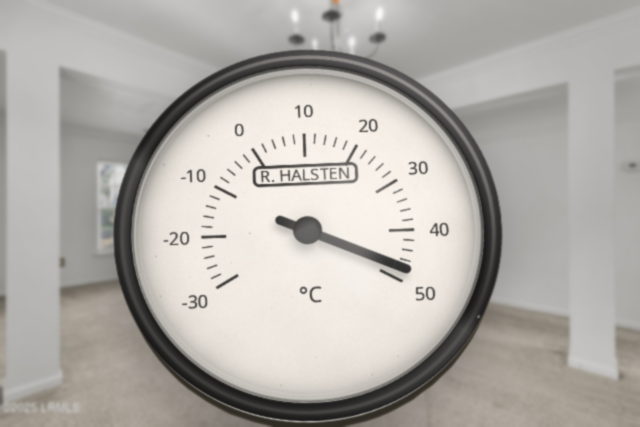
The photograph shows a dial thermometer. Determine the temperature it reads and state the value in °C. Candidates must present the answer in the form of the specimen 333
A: 48
